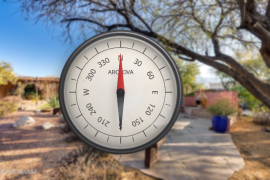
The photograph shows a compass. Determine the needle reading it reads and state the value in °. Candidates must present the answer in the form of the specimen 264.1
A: 0
